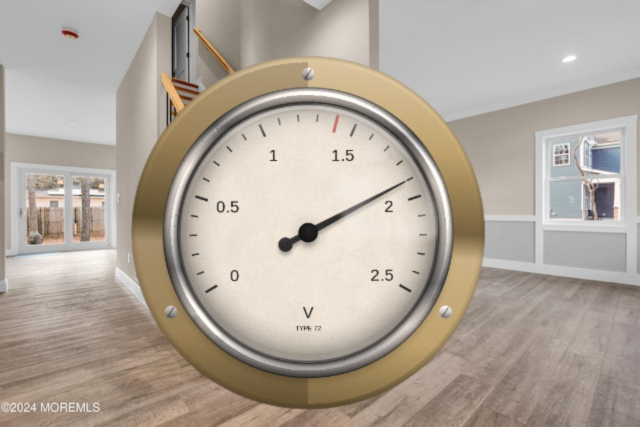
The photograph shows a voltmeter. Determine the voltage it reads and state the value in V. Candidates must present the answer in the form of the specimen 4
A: 1.9
